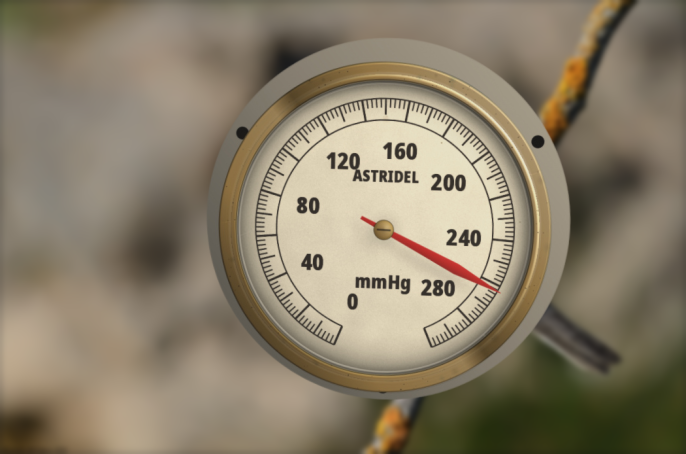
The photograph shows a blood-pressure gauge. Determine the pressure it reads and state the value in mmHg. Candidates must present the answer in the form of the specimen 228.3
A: 262
